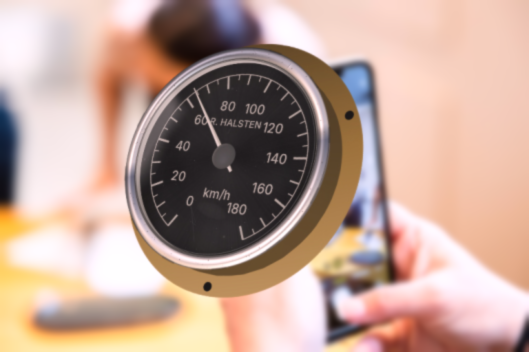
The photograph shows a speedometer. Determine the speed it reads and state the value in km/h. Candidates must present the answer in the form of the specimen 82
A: 65
